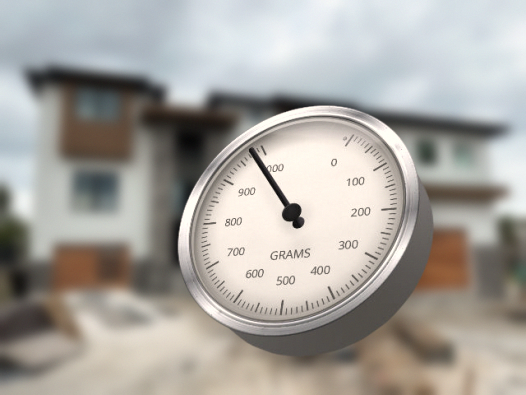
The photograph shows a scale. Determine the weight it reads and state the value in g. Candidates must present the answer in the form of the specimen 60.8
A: 980
